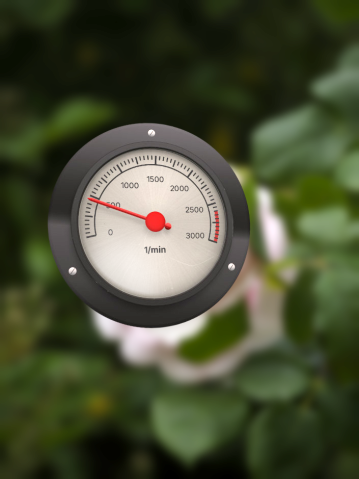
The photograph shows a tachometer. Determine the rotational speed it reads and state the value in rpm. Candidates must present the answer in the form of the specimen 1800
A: 450
